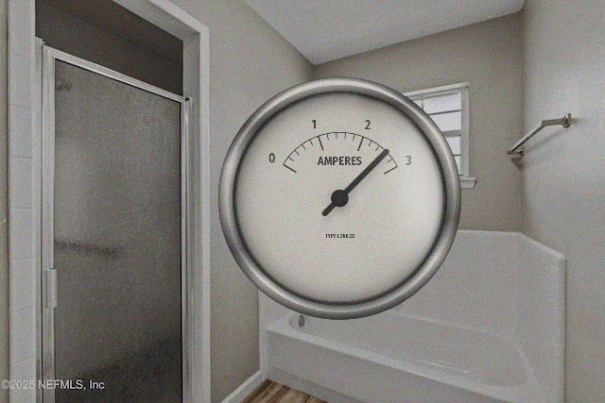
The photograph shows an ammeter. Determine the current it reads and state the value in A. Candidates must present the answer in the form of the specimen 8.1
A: 2.6
